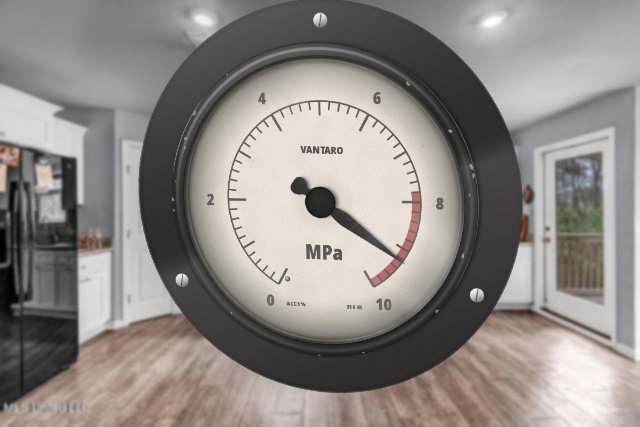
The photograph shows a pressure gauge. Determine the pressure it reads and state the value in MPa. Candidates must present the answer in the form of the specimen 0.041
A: 9.2
